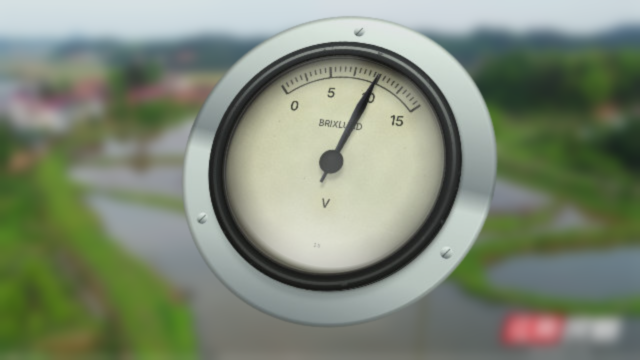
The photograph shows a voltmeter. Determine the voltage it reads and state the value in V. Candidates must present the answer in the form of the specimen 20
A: 10
